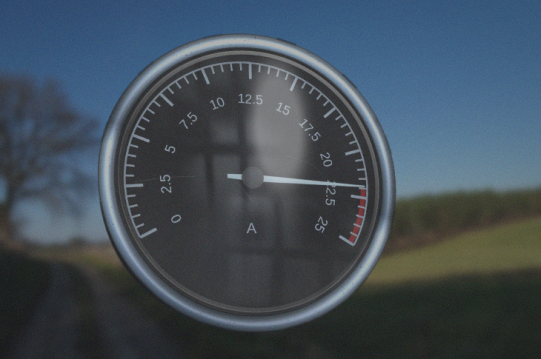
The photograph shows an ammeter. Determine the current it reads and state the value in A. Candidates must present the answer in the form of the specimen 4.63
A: 22
